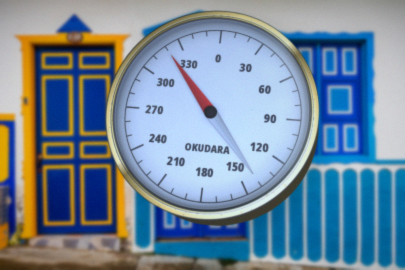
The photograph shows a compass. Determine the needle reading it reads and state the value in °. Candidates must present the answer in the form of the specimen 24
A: 320
